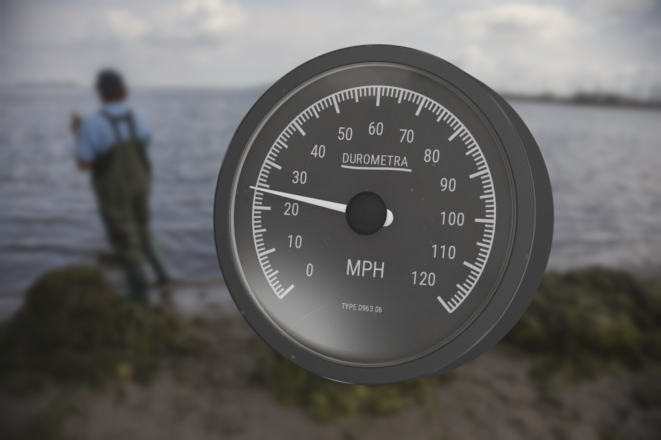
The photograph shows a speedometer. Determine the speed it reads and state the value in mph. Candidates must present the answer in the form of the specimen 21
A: 24
